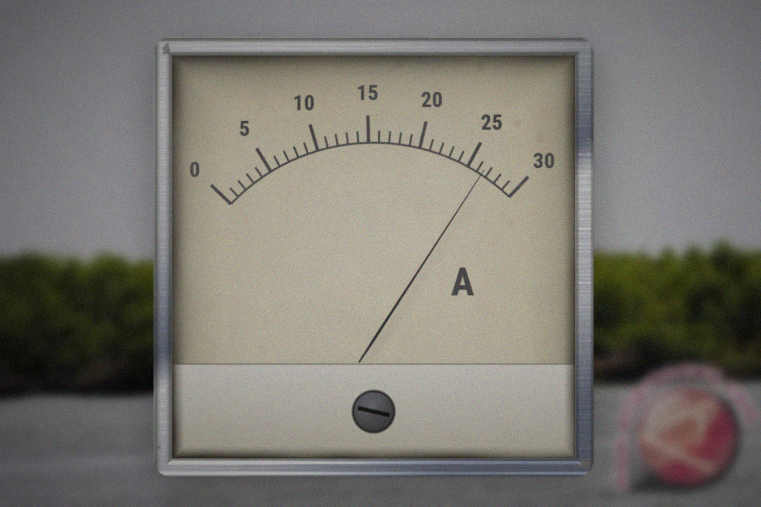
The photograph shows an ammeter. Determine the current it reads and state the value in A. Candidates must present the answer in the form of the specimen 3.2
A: 26.5
